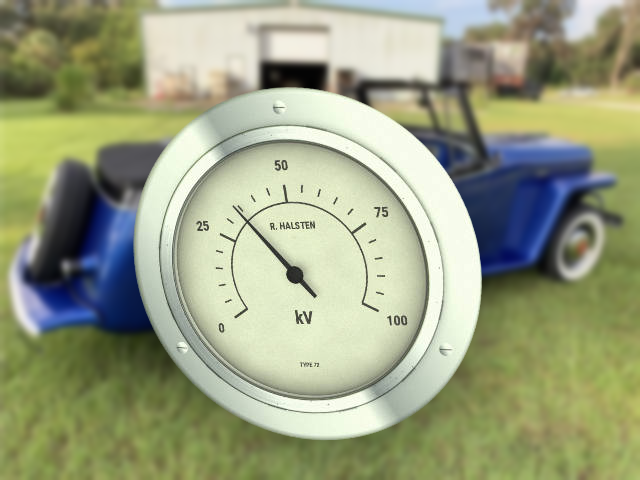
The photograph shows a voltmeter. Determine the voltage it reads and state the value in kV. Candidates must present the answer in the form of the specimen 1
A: 35
